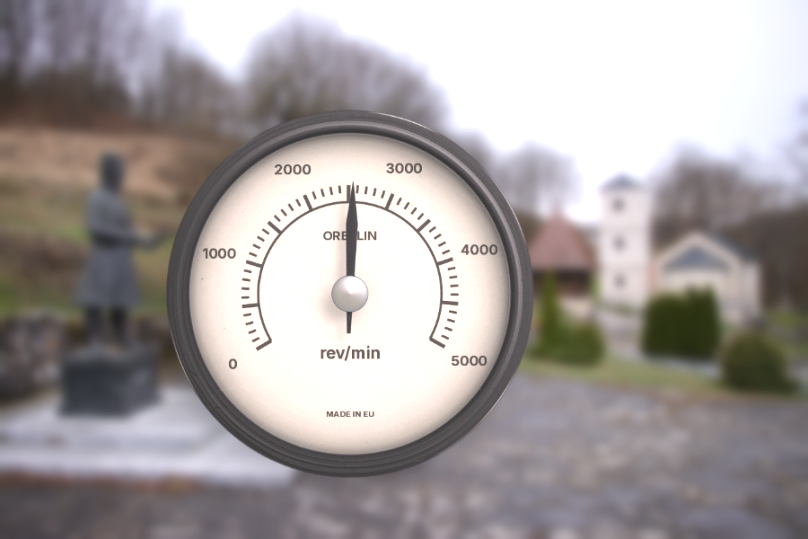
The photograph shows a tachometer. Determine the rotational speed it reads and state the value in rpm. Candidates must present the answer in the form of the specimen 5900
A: 2550
